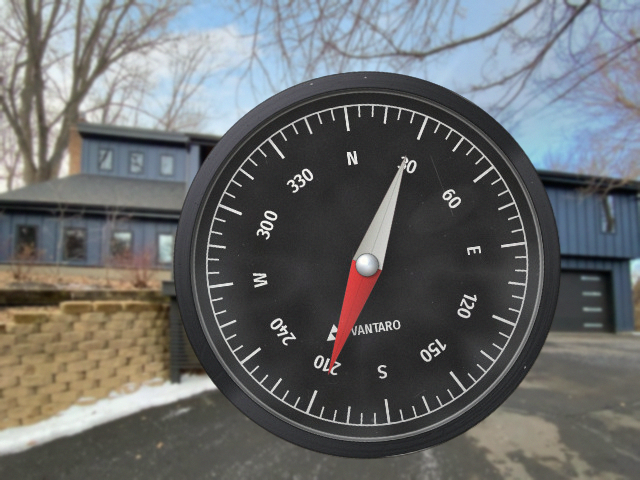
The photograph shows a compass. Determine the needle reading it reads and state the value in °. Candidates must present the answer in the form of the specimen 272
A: 207.5
